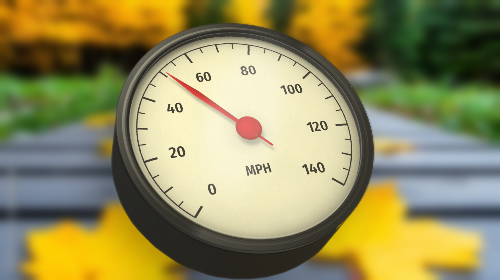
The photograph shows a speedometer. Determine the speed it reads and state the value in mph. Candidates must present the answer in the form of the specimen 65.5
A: 50
